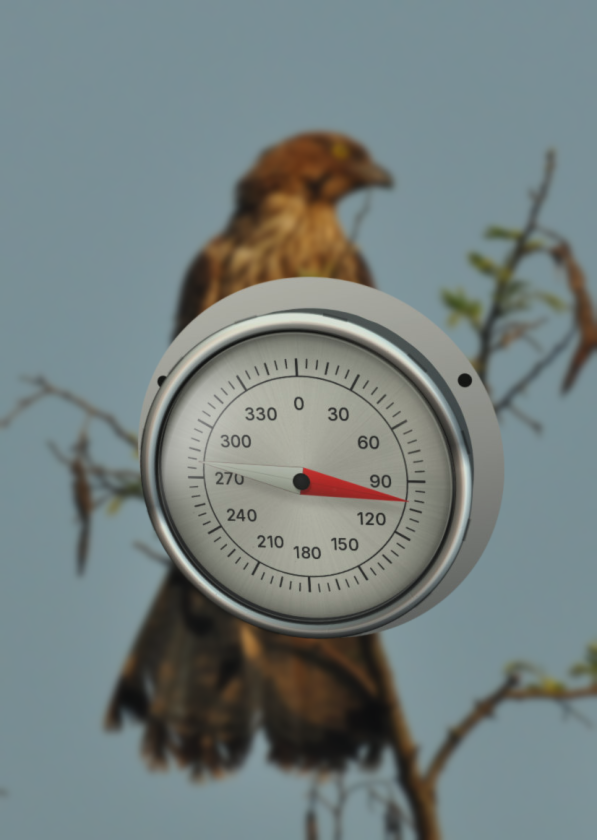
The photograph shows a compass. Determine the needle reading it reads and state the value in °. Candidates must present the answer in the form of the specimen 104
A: 100
